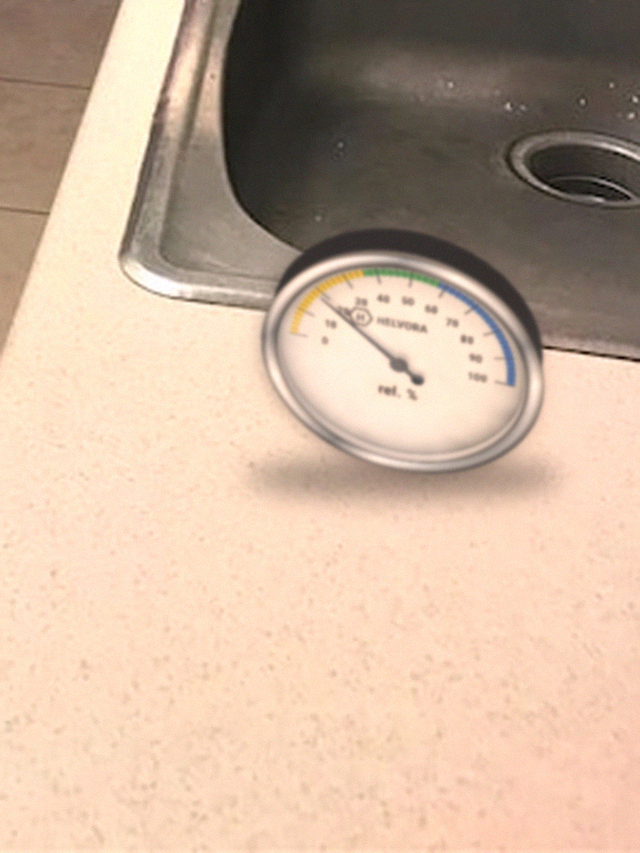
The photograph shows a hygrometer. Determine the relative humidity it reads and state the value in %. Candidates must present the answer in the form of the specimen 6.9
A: 20
